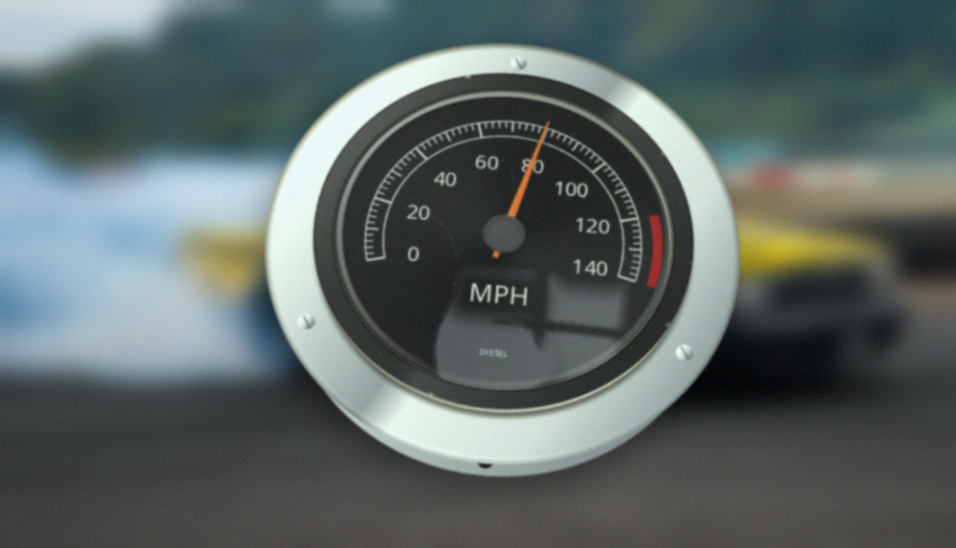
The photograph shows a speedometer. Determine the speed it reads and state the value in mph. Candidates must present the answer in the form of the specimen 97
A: 80
